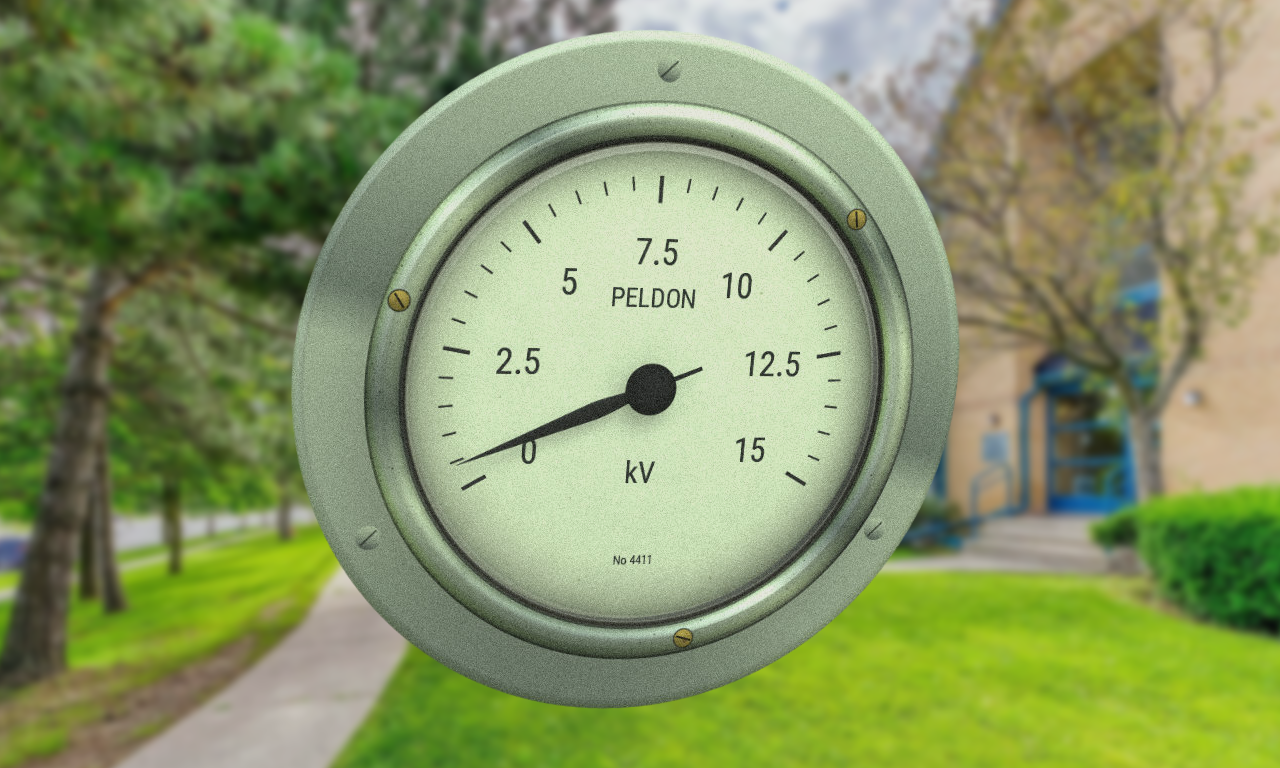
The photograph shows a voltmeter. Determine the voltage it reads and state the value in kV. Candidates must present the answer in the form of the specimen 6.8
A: 0.5
